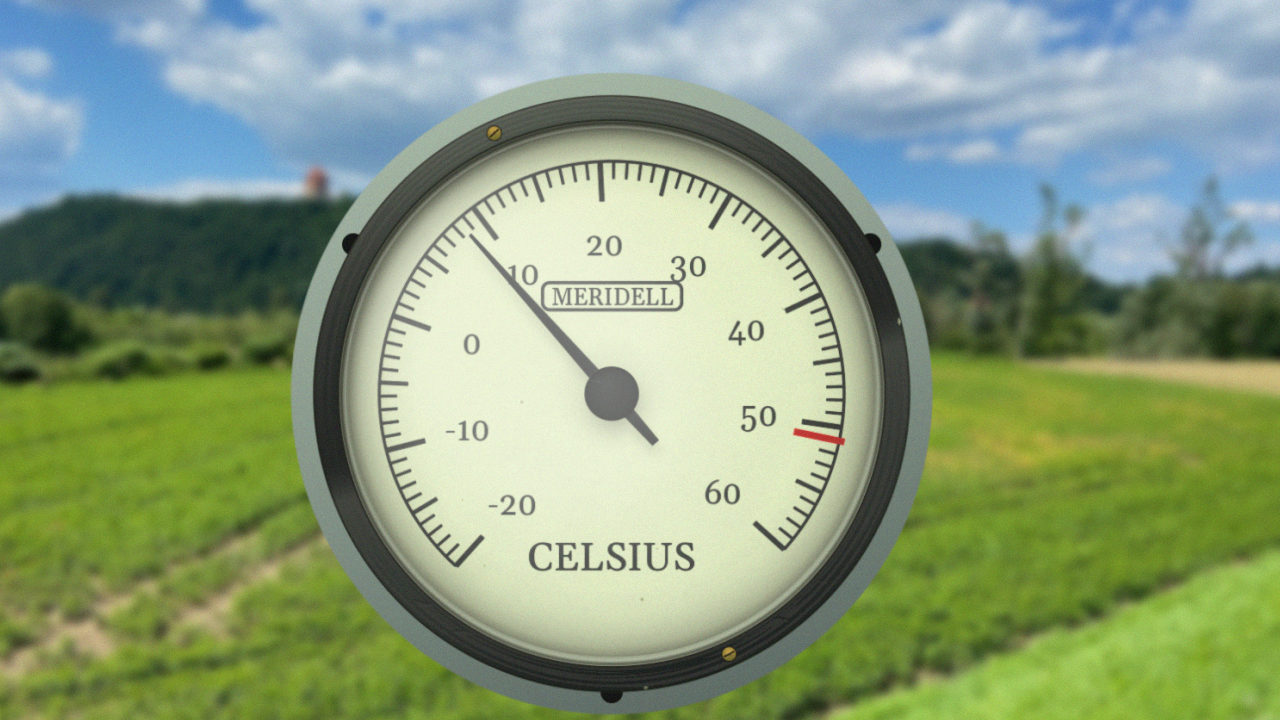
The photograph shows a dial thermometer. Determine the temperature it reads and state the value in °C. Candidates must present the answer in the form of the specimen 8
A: 8.5
